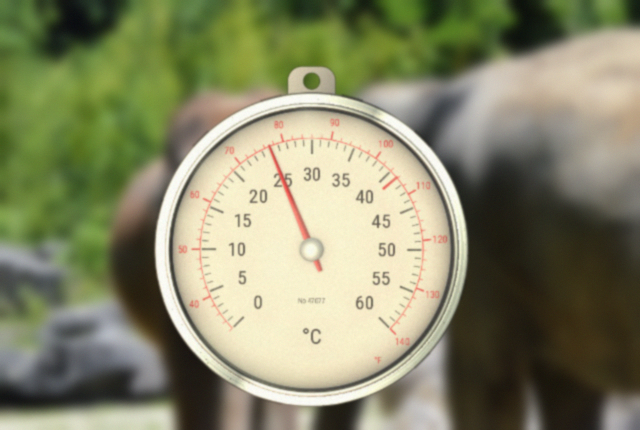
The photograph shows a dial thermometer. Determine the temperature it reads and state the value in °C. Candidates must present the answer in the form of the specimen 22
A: 25
